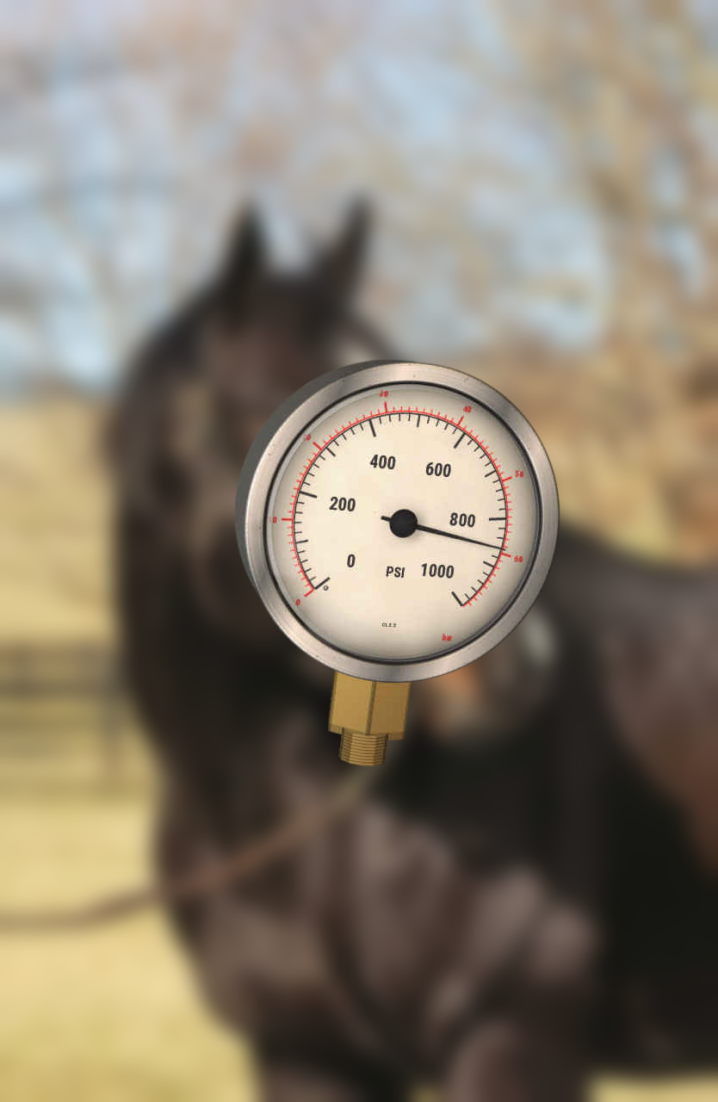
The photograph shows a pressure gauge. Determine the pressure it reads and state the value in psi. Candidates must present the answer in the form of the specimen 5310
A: 860
